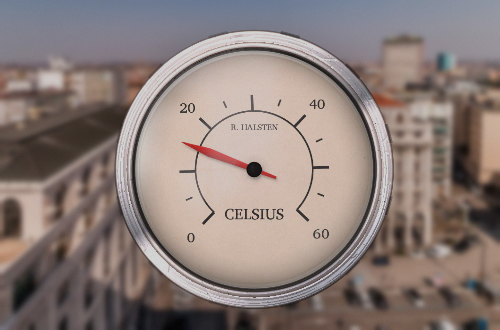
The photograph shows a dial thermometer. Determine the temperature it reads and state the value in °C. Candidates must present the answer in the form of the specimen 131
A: 15
